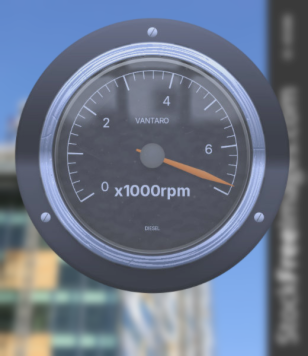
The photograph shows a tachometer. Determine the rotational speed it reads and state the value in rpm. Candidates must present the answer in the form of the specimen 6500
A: 6800
